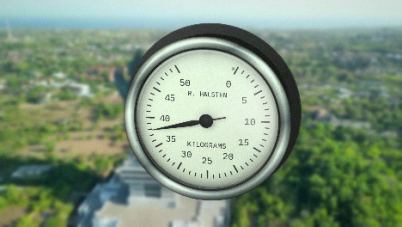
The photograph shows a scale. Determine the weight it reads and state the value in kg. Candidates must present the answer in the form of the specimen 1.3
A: 38
